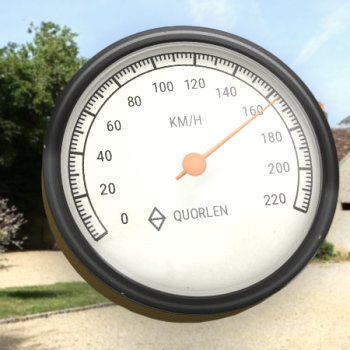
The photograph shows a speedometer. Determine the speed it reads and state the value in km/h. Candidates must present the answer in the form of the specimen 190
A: 164
